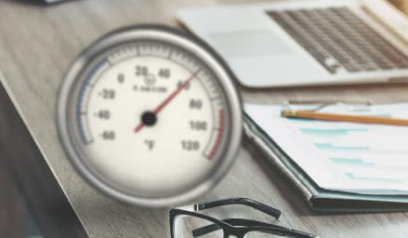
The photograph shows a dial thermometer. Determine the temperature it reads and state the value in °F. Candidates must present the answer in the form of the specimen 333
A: 60
